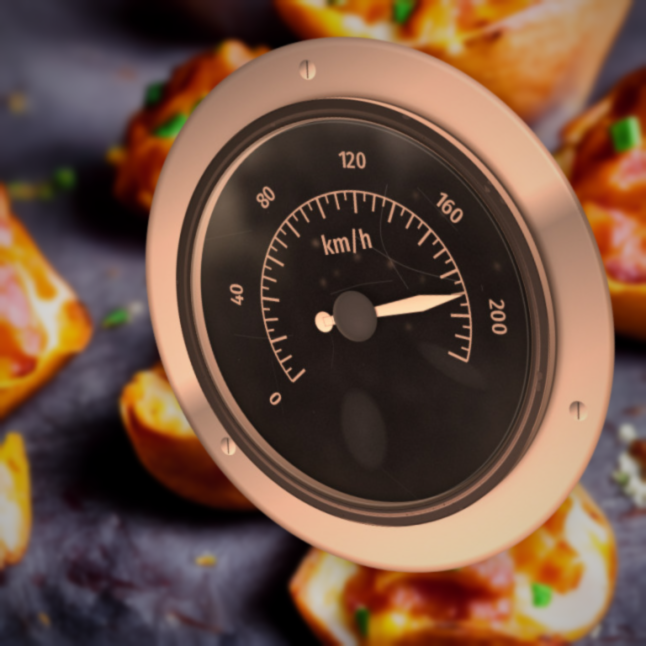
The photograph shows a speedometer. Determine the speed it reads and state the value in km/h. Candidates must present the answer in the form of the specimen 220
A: 190
